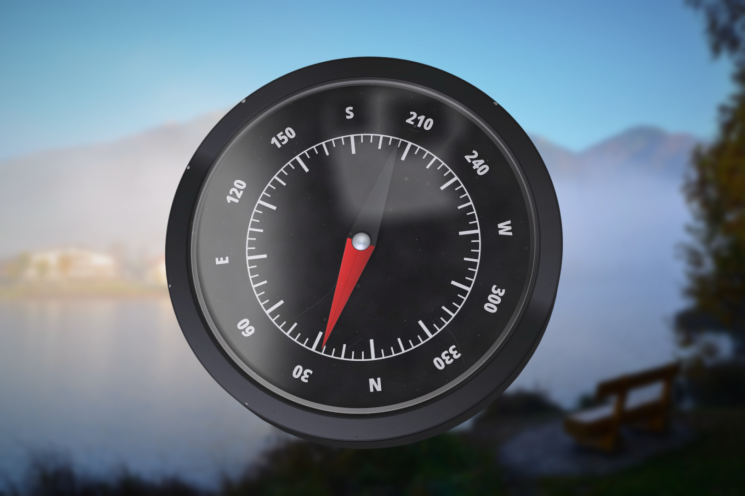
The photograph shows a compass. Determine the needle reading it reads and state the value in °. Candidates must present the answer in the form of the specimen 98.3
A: 25
